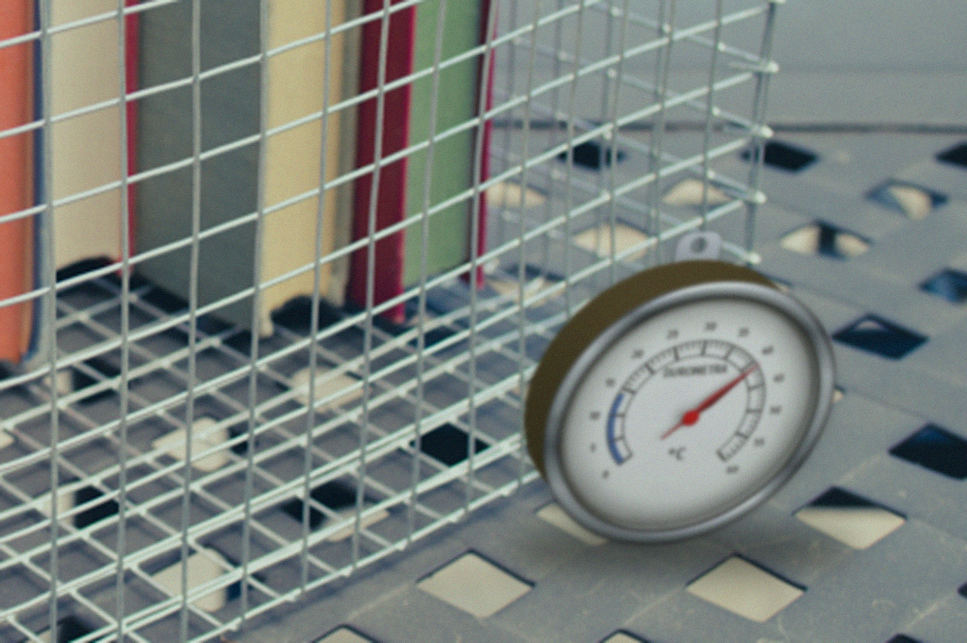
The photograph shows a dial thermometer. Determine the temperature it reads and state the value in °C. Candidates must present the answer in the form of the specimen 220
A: 40
